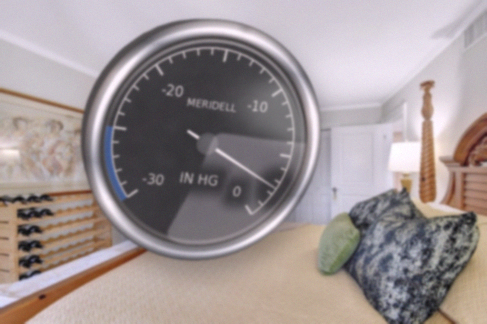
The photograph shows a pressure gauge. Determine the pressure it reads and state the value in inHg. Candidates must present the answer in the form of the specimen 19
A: -2.5
